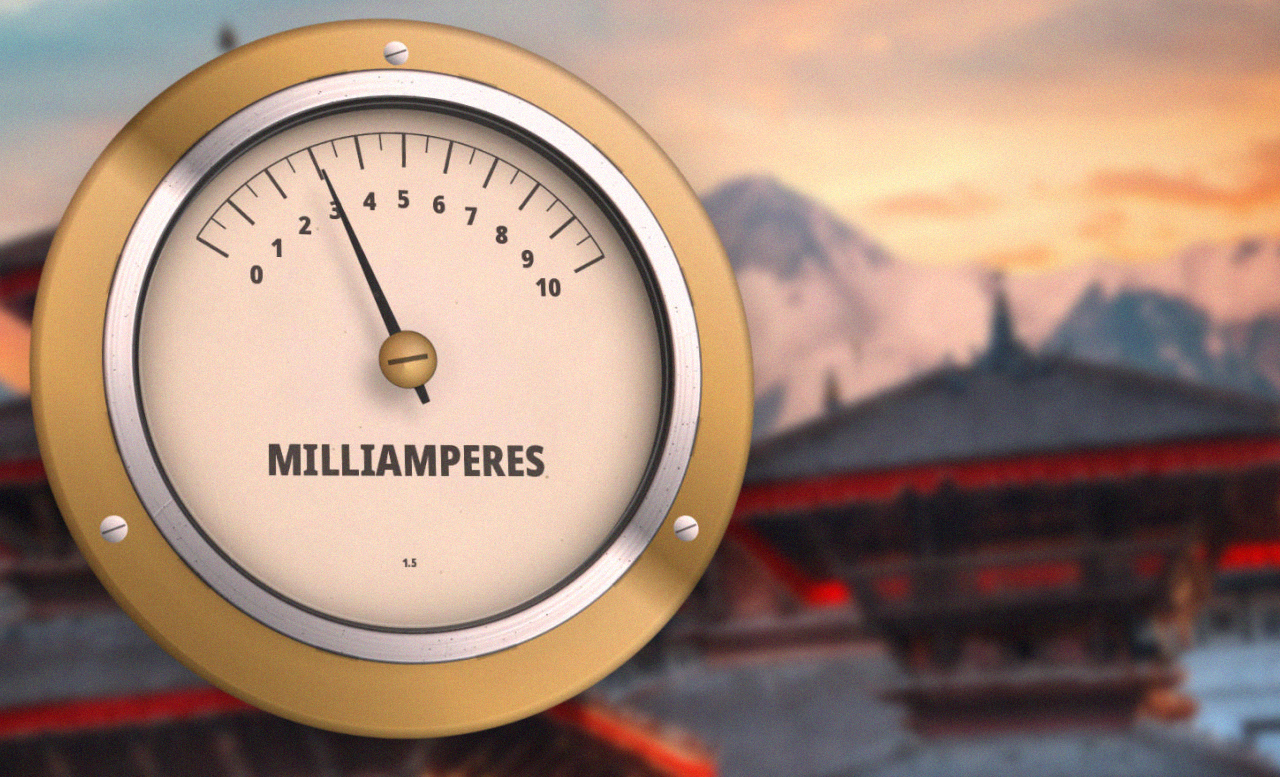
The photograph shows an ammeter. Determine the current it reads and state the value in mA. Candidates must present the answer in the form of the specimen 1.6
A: 3
